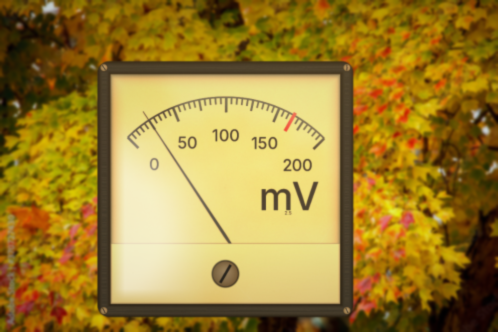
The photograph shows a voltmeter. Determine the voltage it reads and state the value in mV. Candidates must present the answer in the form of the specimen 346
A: 25
